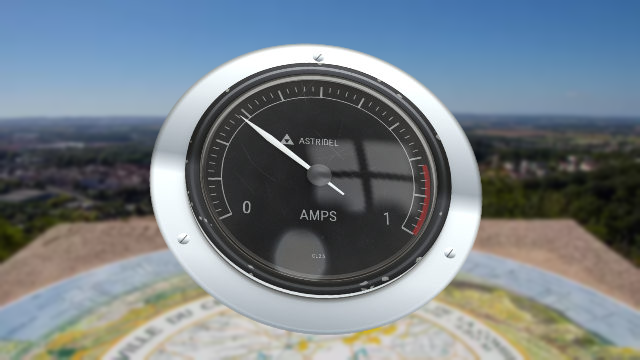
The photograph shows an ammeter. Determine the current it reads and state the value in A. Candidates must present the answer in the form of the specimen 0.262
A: 0.28
